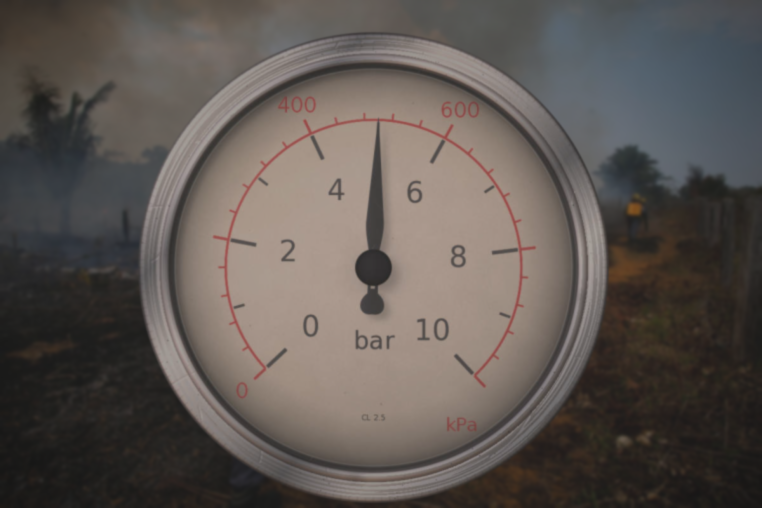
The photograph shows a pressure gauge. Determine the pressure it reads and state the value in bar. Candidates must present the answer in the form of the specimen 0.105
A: 5
